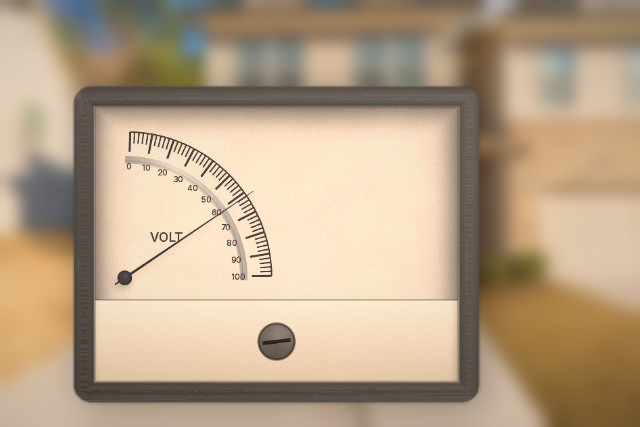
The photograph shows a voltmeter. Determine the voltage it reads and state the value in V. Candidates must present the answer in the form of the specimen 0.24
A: 62
